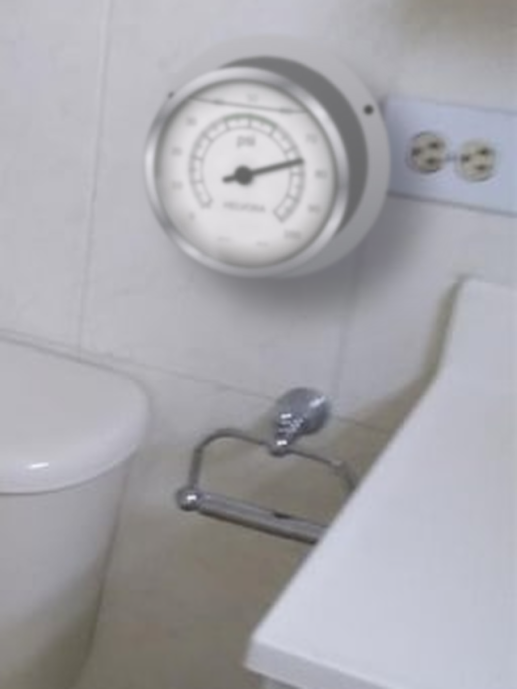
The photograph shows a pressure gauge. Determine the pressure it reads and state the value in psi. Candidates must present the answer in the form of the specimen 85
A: 75
